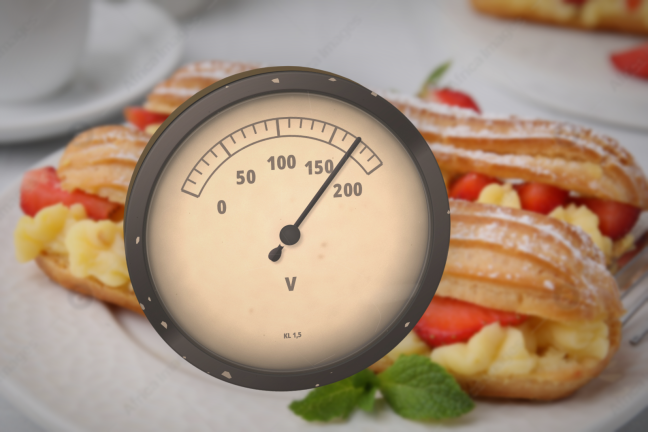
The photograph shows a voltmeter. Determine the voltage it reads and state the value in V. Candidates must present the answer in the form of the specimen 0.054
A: 170
